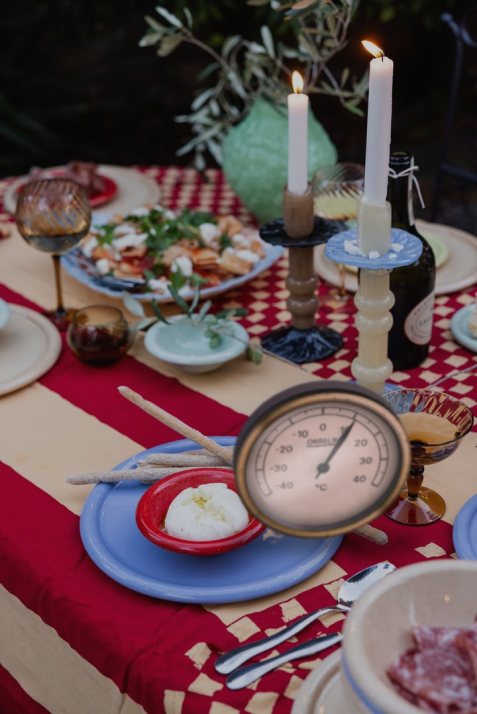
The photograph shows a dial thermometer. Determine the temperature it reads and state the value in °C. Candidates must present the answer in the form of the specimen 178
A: 10
